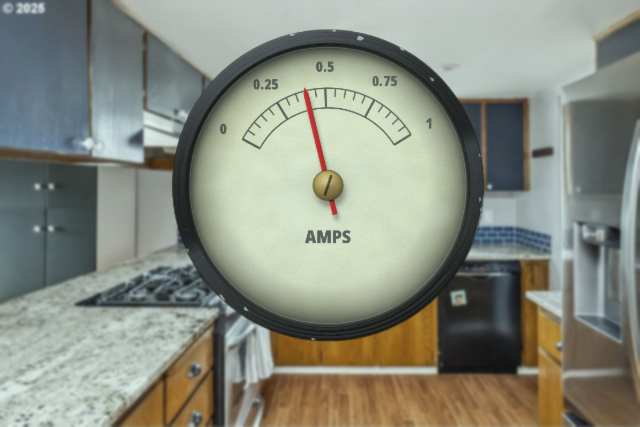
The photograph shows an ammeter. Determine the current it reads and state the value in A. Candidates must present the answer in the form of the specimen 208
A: 0.4
